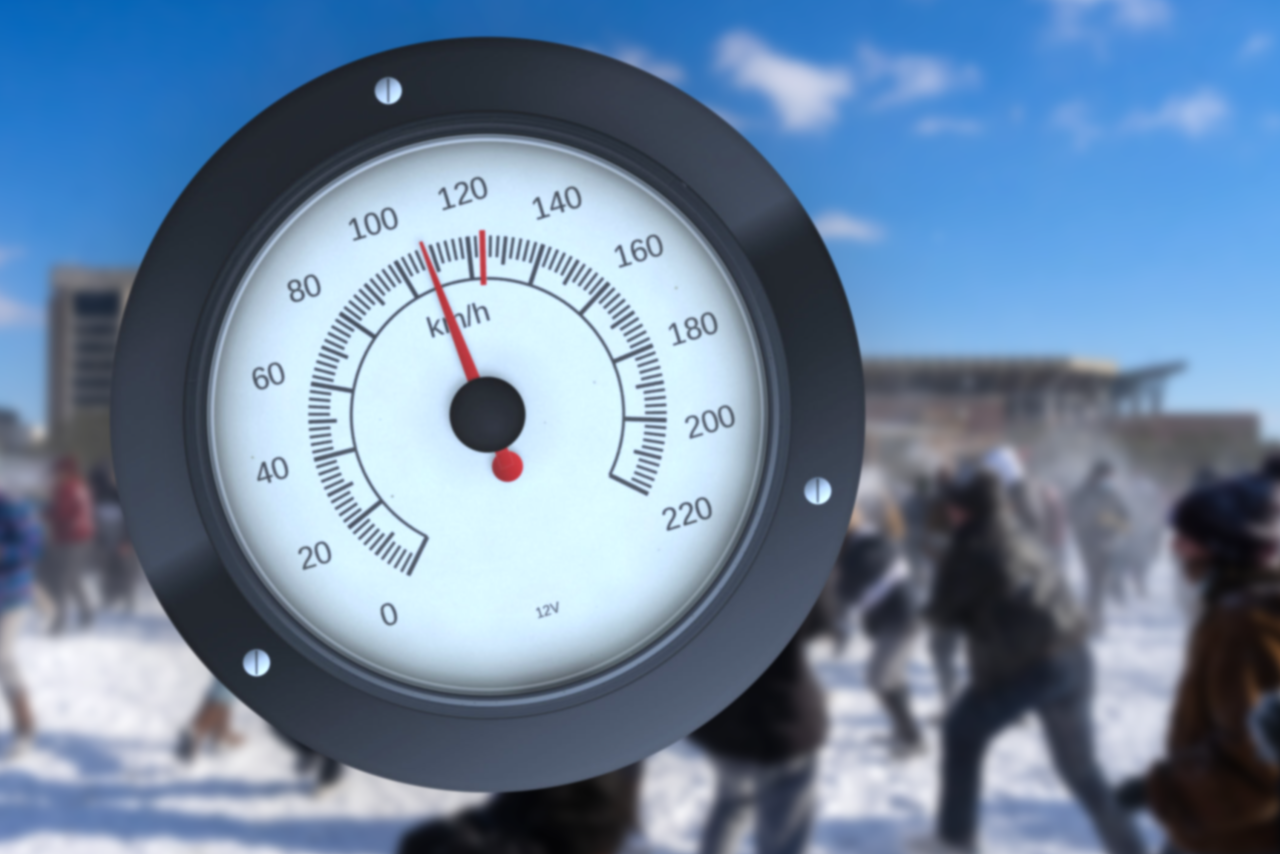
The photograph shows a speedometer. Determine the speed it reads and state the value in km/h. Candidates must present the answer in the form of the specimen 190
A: 108
